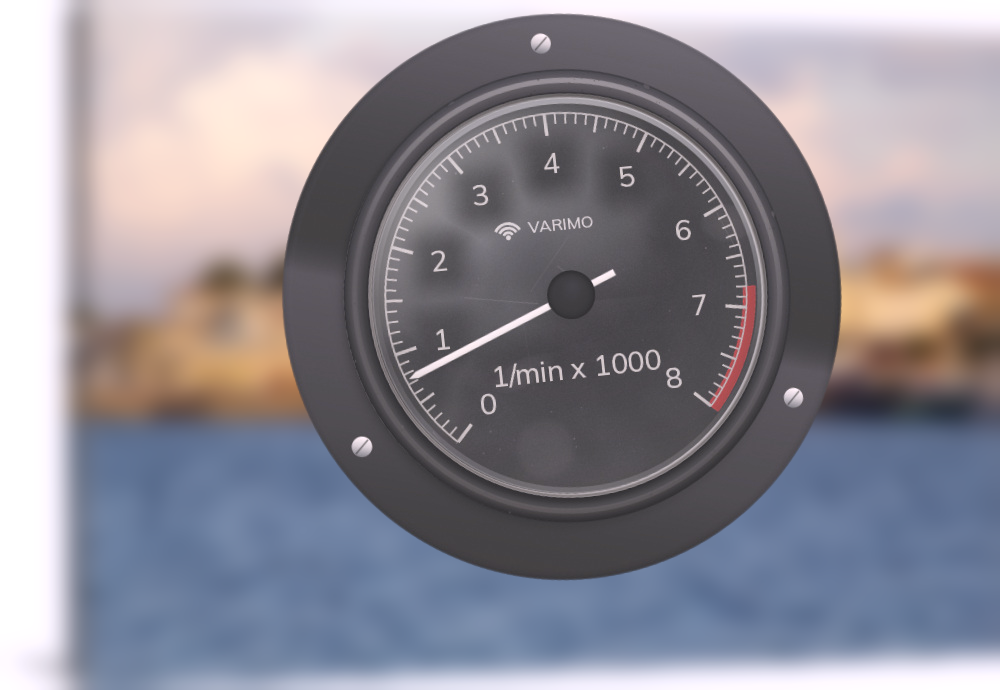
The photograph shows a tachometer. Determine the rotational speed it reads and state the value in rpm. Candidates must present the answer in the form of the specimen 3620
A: 750
